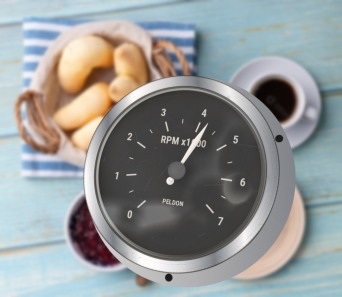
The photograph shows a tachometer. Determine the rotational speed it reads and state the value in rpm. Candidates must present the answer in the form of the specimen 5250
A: 4250
